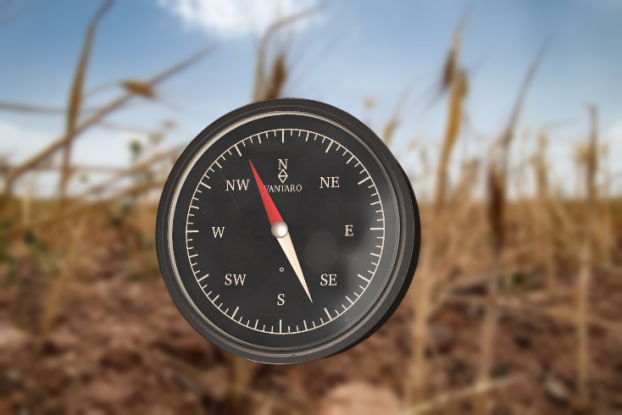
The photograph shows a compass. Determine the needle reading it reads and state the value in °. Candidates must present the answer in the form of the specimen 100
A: 335
